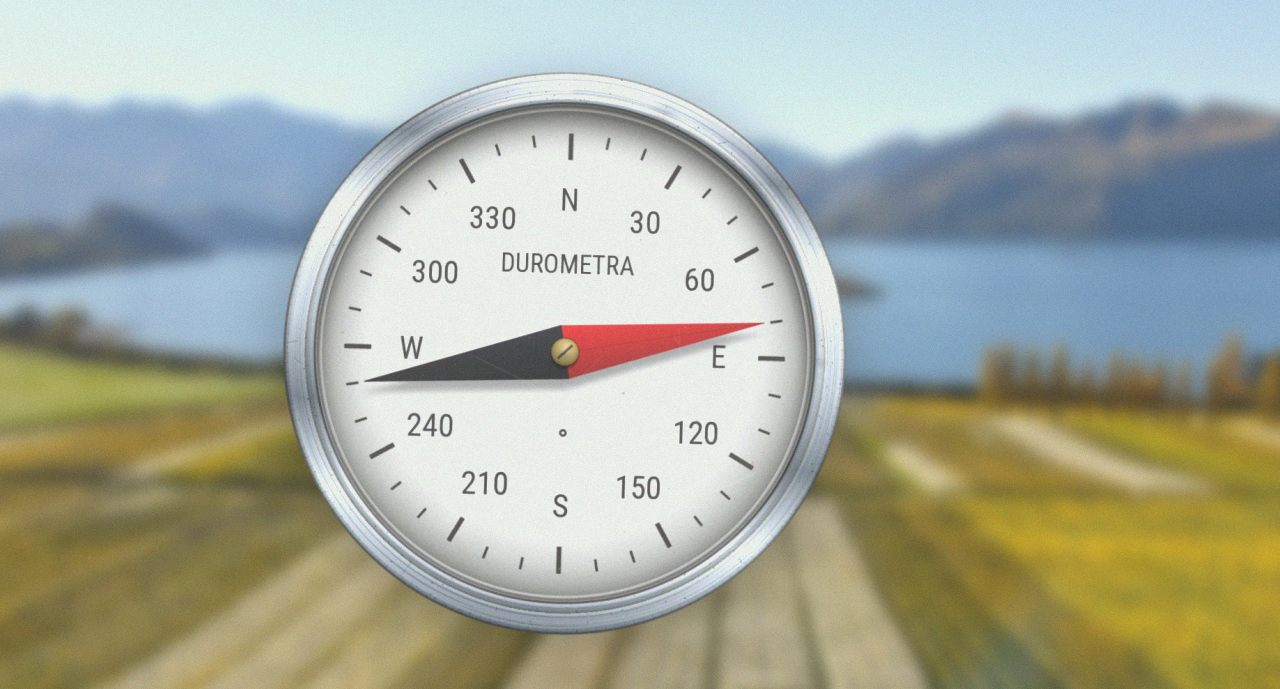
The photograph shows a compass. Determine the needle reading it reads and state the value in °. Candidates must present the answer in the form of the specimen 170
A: 80
